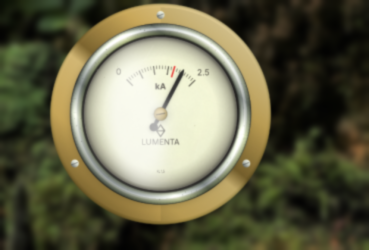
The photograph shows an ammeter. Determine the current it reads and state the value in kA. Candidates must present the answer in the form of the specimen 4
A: 2
